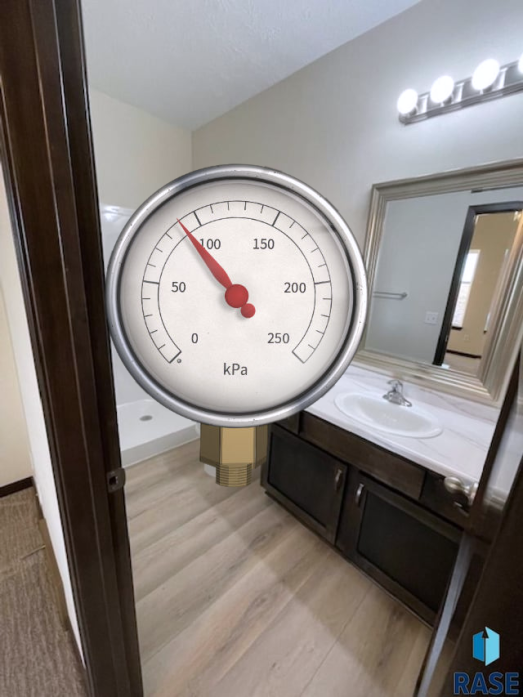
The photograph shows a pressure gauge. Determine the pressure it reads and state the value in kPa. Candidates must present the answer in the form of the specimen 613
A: 90
